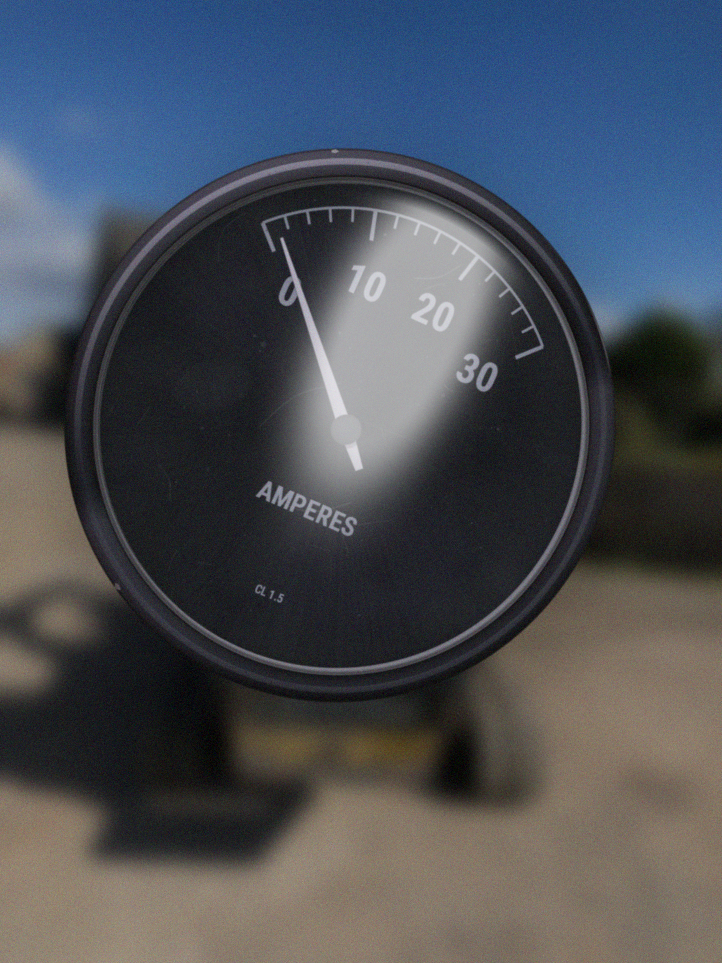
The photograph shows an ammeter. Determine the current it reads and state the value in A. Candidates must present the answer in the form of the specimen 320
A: 1
